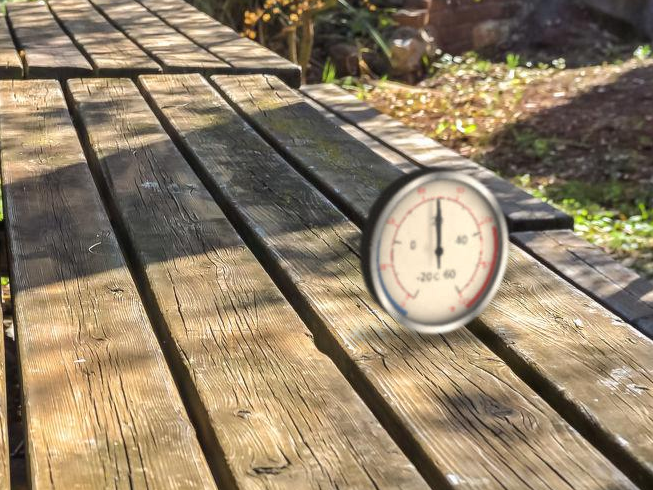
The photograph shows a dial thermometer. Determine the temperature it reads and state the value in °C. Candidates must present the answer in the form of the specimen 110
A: 20
